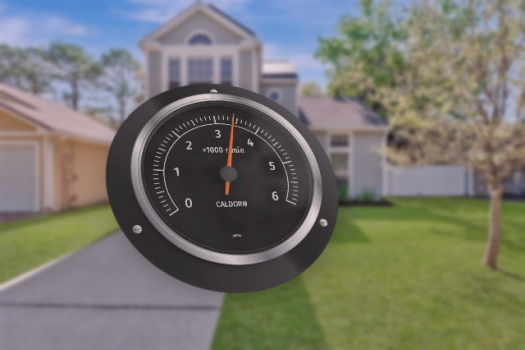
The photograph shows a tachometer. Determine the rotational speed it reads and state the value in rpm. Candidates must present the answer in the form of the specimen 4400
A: 3400
